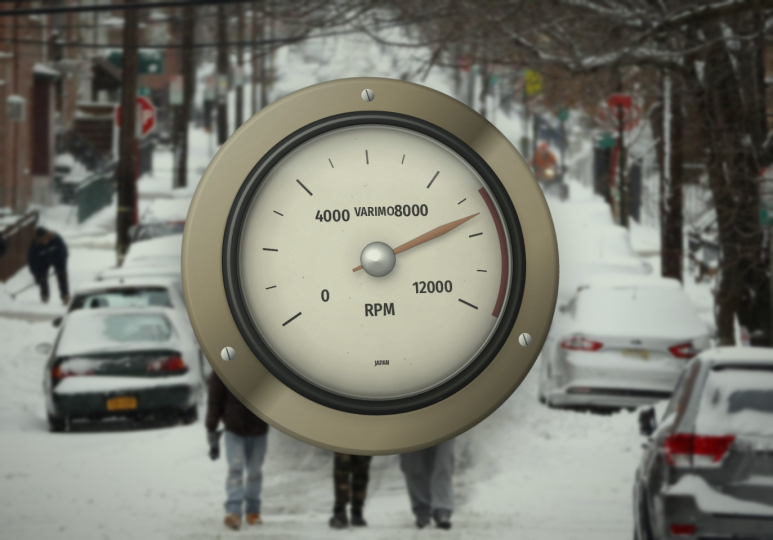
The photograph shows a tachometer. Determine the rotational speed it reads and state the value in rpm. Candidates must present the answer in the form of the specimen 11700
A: 9500
